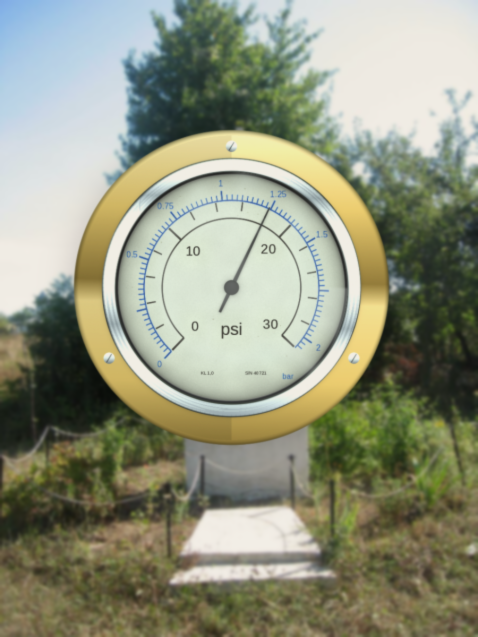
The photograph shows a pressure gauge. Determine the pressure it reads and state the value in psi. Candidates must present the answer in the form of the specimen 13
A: 18
